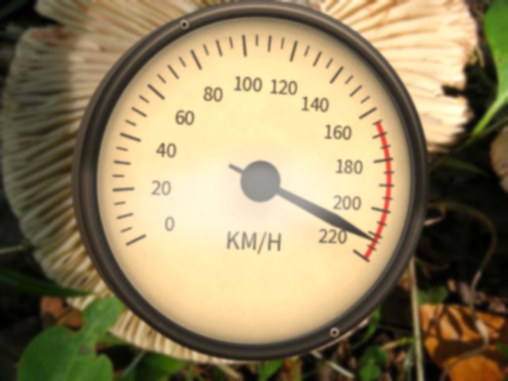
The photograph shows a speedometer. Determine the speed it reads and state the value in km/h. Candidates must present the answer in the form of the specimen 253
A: 212.5
